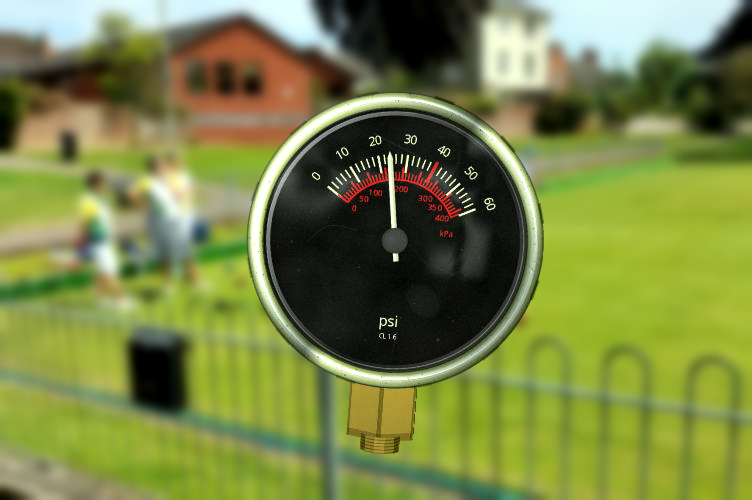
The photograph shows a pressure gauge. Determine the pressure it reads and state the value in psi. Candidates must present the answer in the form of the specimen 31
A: 24
